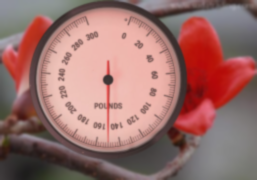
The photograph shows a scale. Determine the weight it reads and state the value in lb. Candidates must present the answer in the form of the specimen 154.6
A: 150
